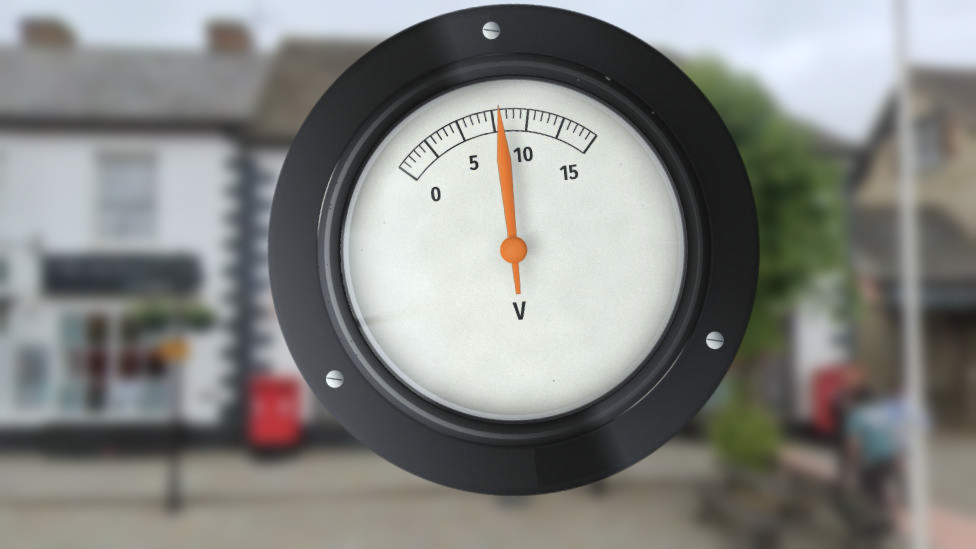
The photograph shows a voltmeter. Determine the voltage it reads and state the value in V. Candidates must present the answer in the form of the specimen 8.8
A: 8
